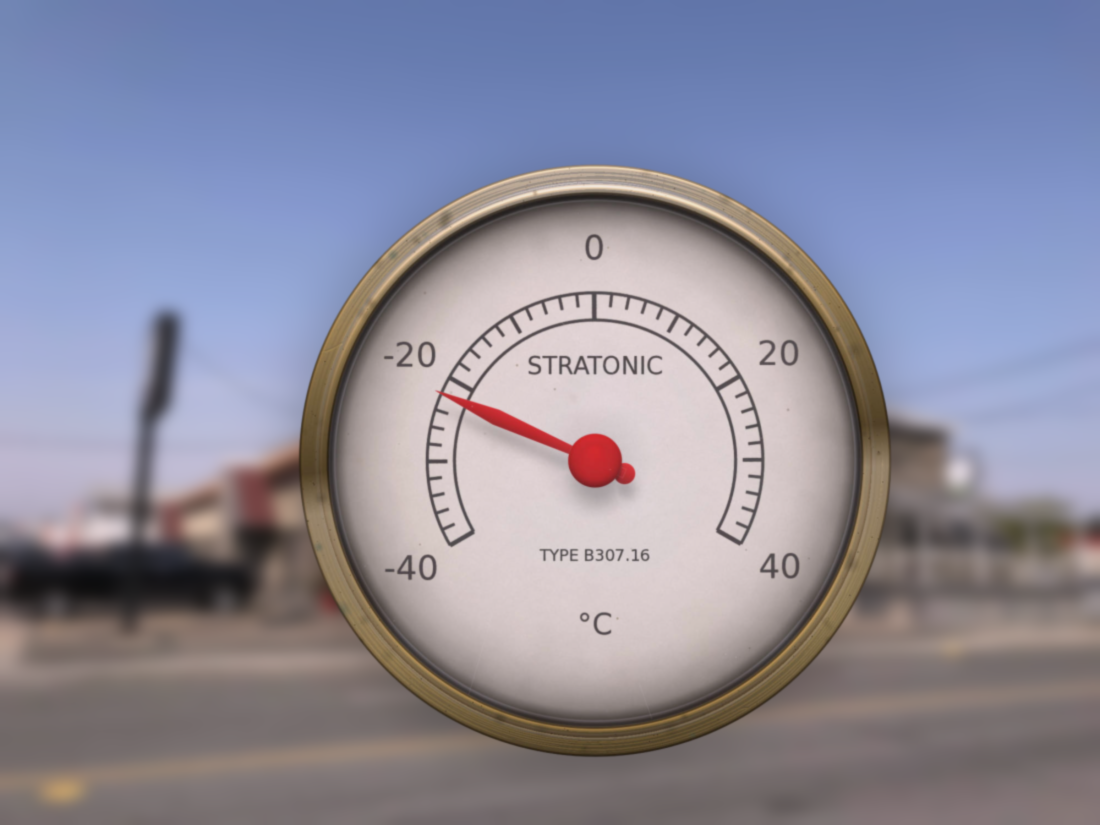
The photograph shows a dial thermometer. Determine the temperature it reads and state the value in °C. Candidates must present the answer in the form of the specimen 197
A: -22
